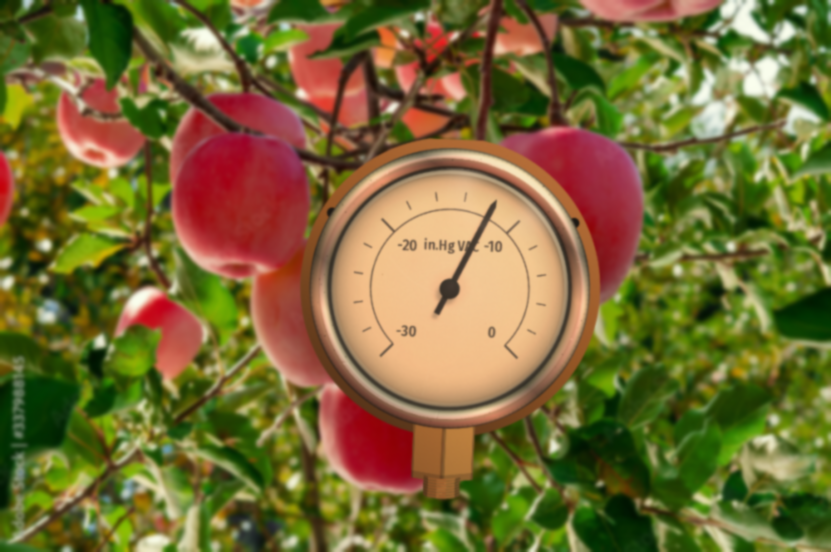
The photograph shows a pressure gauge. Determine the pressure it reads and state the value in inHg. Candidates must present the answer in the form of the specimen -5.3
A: -12
